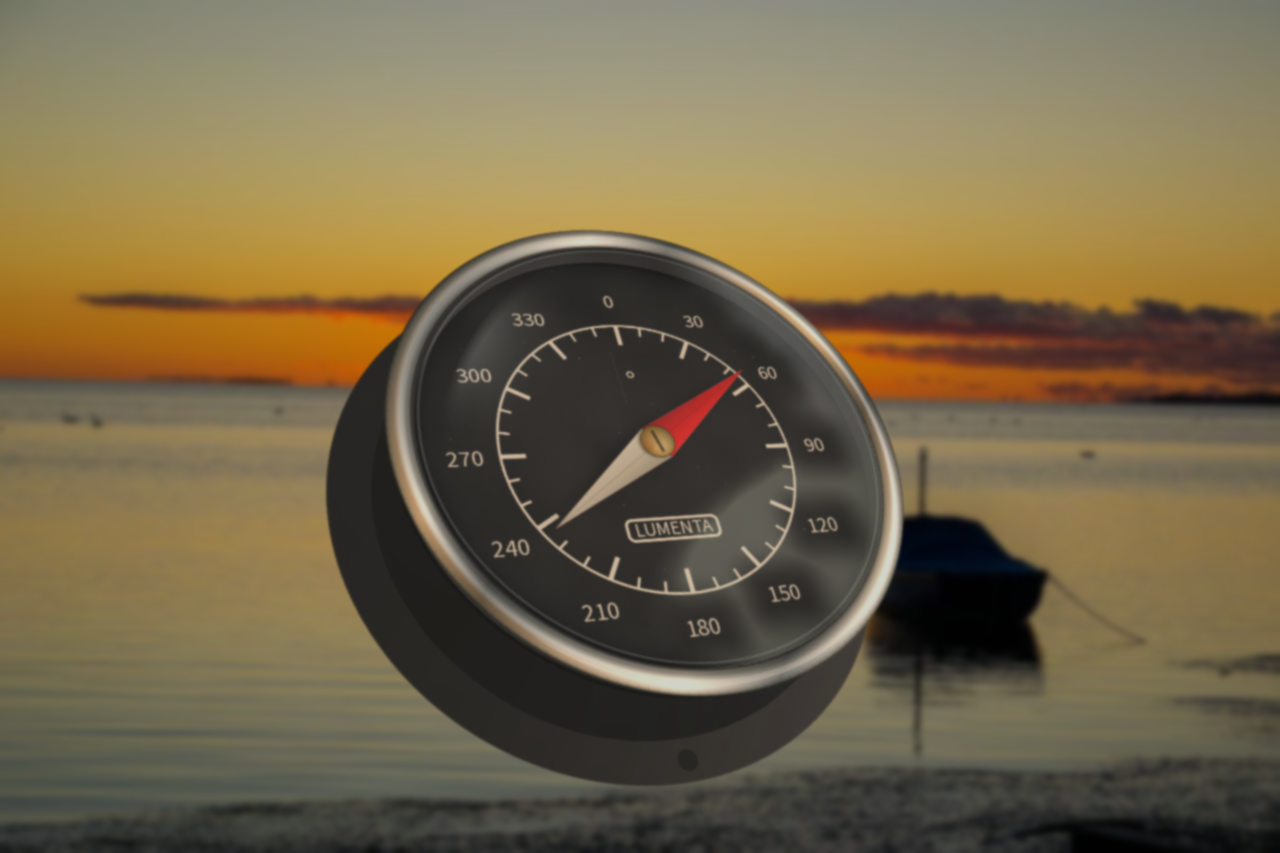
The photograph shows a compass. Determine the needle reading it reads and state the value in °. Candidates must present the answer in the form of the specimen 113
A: 55
